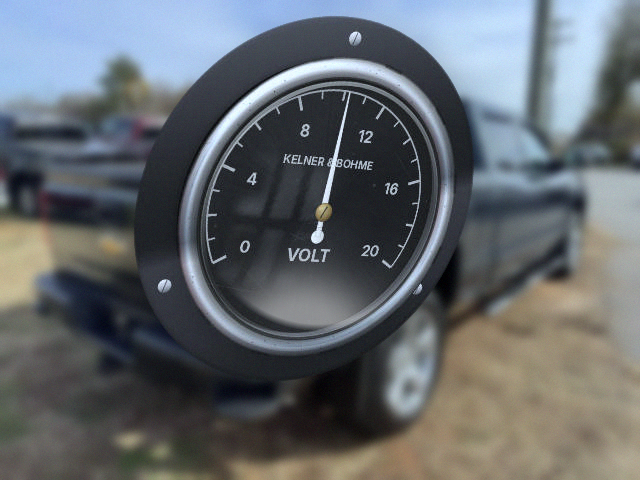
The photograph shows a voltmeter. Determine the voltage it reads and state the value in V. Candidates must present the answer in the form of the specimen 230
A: 10
